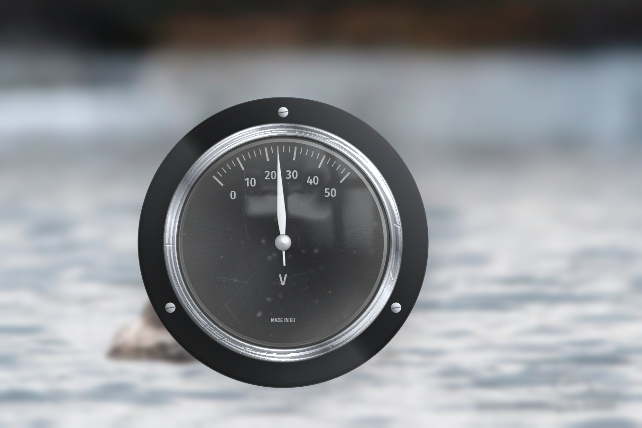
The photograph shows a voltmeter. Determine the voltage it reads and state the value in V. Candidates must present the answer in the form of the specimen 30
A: 24
